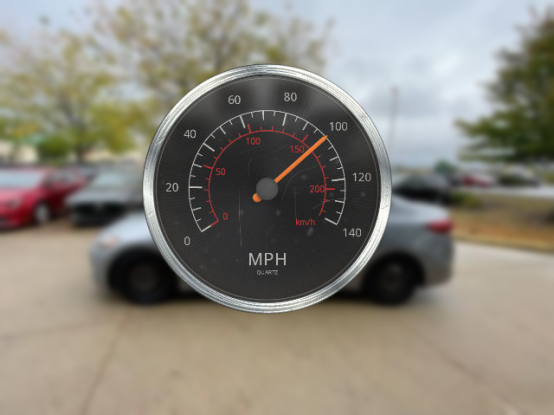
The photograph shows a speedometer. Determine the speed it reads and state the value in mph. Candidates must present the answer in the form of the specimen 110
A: 100
